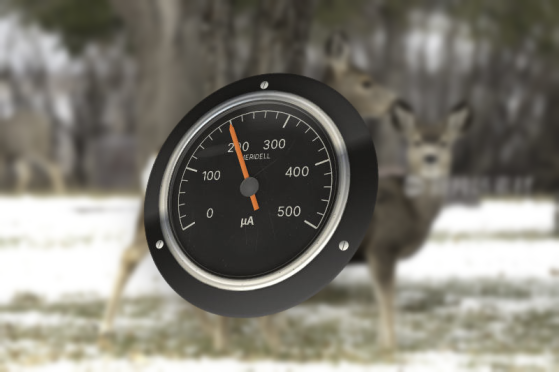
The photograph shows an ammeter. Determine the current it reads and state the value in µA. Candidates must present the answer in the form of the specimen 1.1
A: 200
